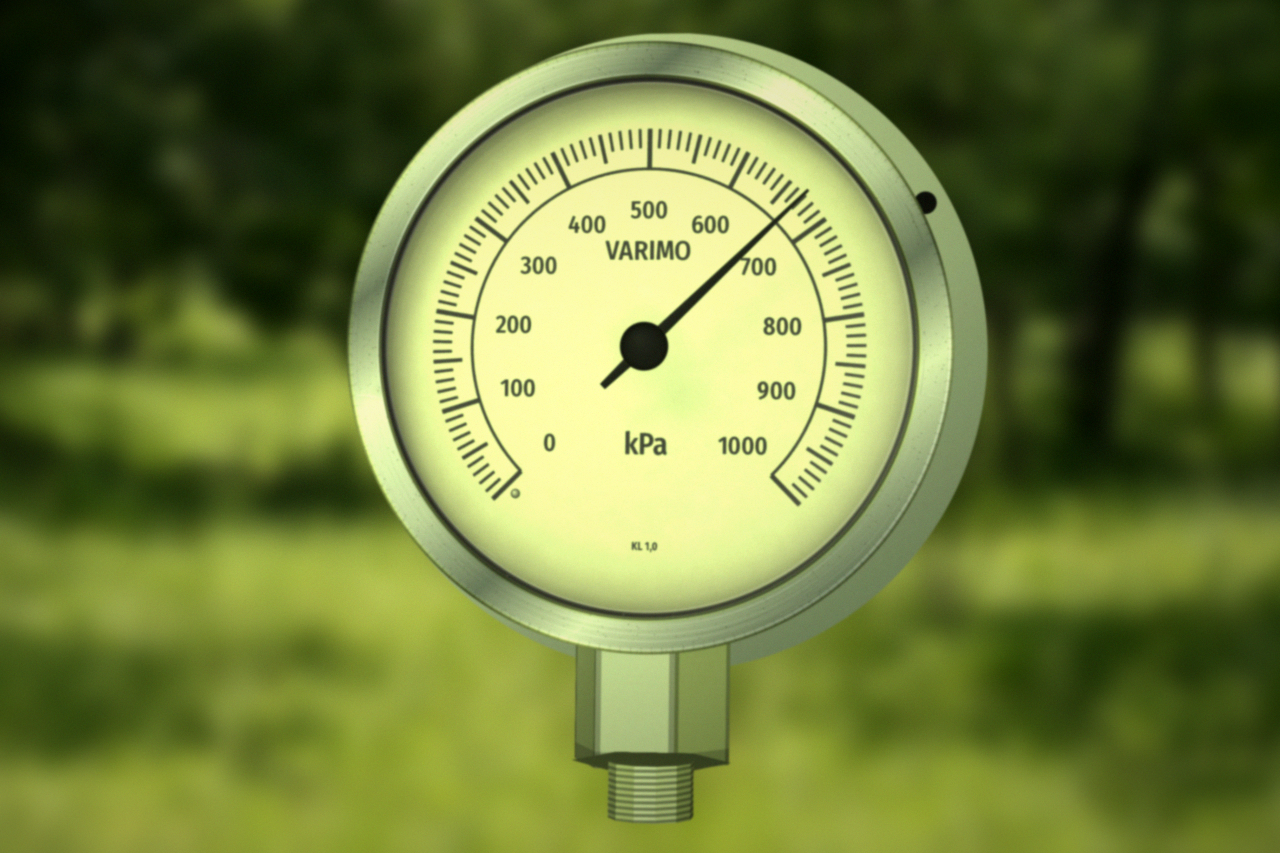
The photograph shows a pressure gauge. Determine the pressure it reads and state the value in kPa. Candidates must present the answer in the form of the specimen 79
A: 670
